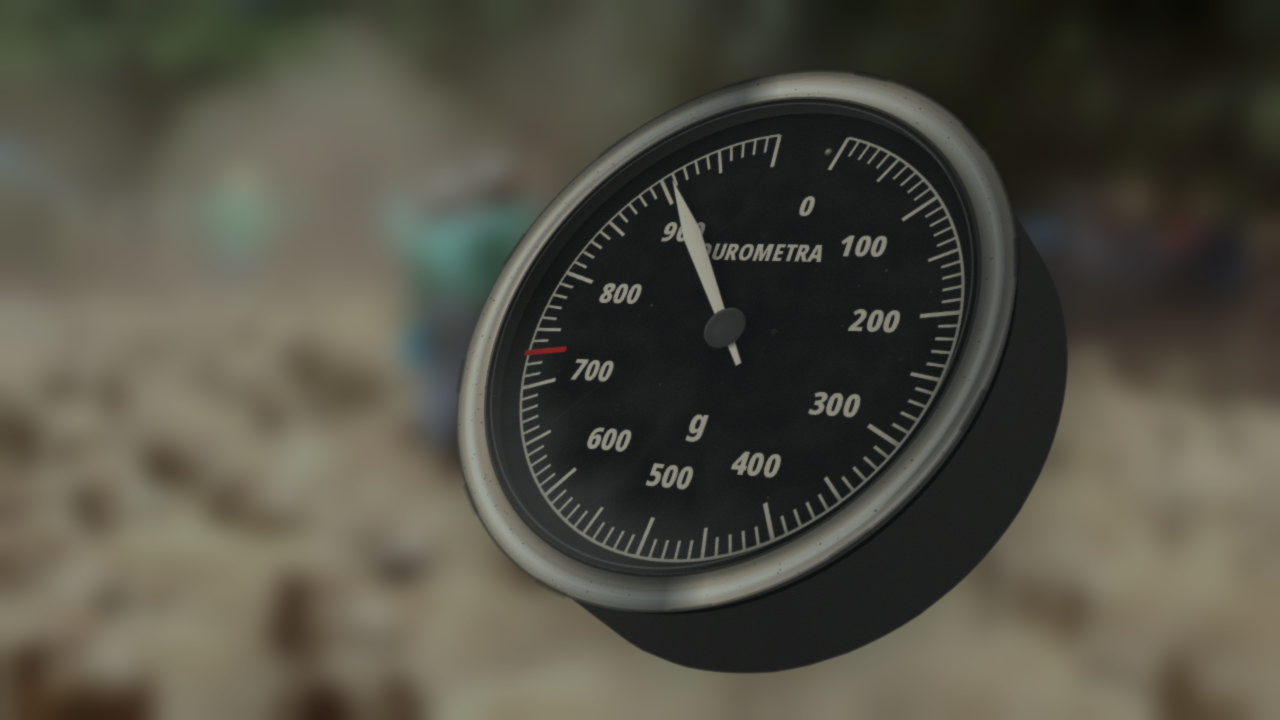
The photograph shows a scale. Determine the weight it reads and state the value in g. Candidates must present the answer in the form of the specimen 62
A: 910
